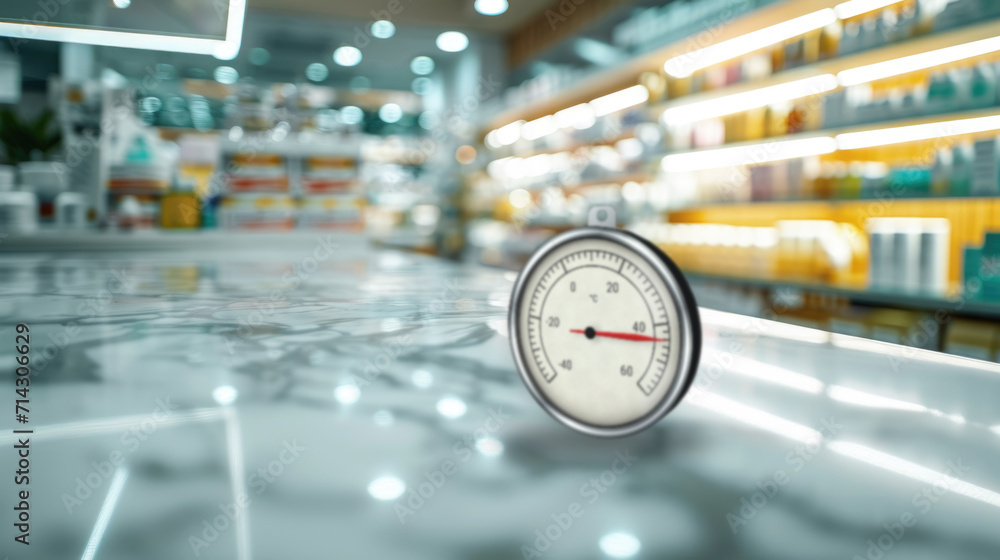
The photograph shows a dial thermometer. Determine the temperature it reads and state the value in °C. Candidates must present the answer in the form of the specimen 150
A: 44
